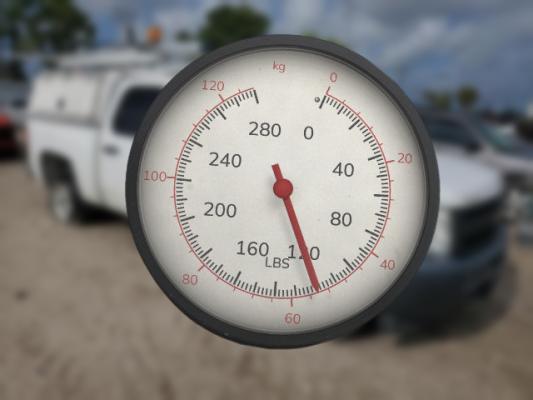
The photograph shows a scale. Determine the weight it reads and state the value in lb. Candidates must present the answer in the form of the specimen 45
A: 120
